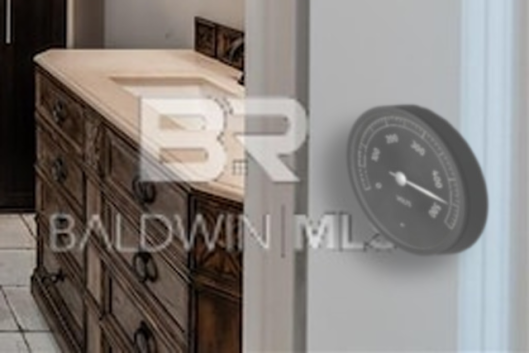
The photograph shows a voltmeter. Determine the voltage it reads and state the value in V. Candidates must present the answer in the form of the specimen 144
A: 450
